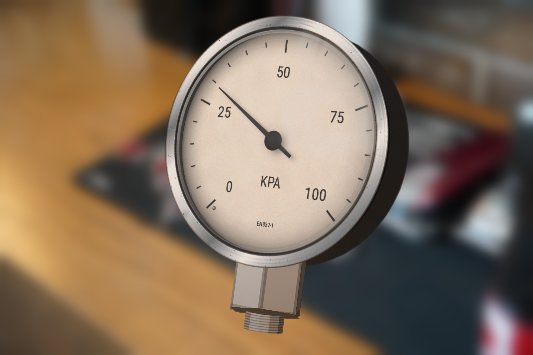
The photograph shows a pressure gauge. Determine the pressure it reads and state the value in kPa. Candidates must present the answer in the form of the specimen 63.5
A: 30
